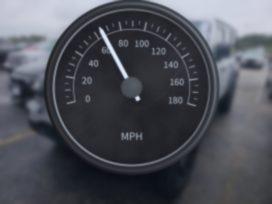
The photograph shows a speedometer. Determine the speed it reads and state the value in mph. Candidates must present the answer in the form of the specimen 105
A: 65
